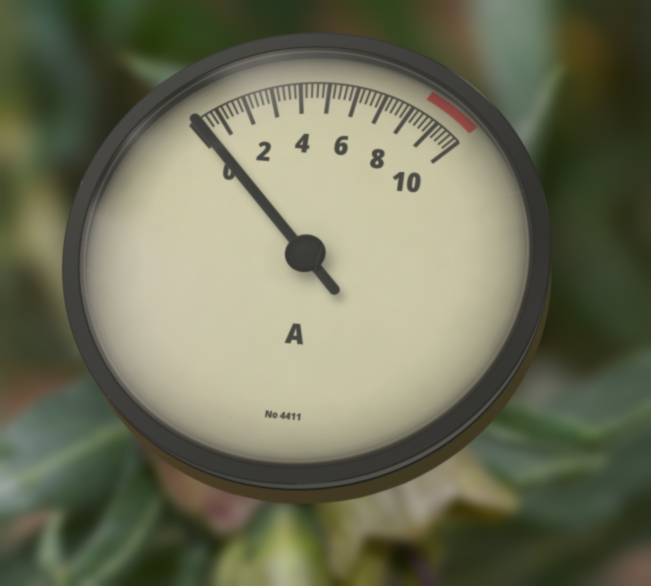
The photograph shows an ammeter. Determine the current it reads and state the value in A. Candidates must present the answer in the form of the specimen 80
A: 0.2
